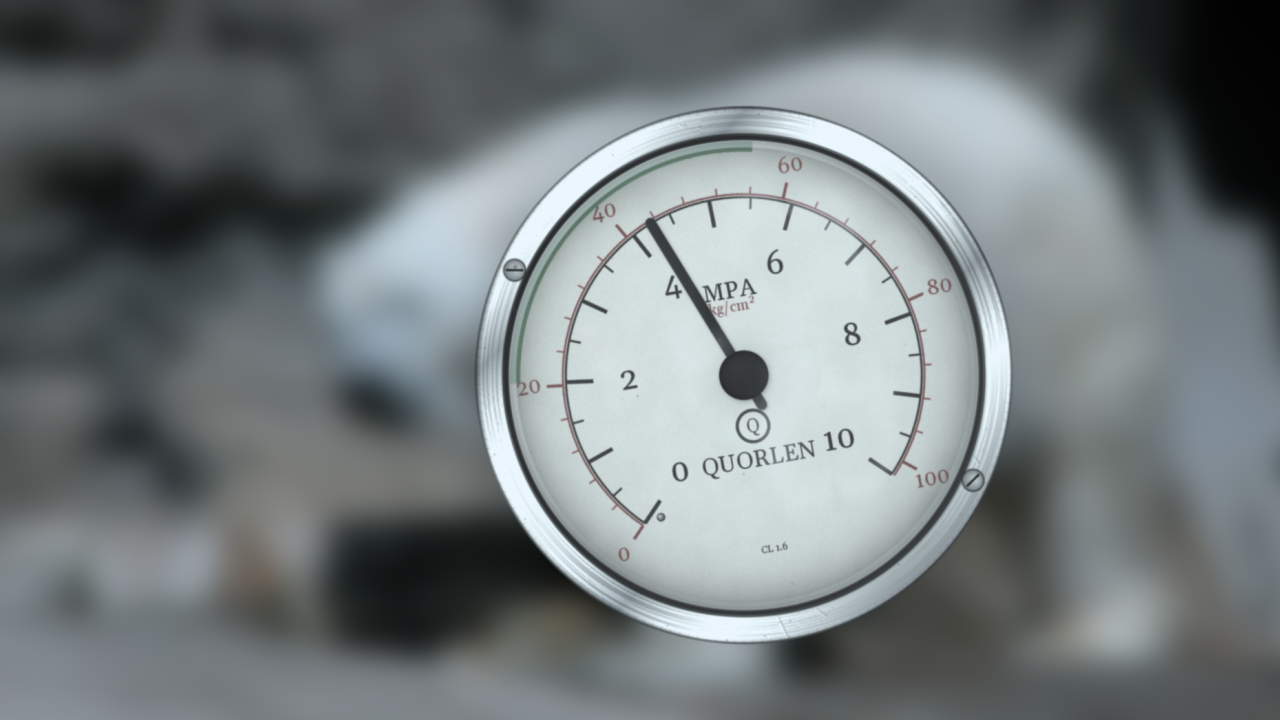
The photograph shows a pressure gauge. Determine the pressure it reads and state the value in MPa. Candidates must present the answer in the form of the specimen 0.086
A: 4.25
